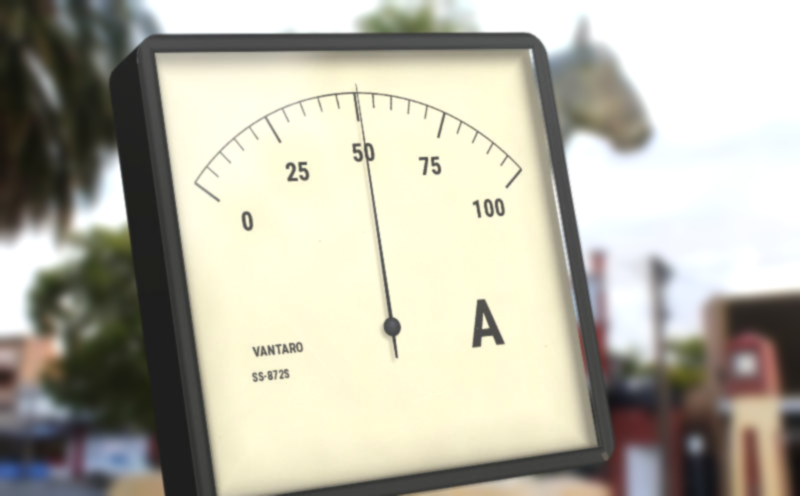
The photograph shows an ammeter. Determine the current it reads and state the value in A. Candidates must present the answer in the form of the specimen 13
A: 50
